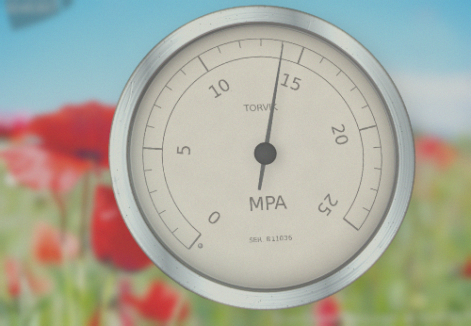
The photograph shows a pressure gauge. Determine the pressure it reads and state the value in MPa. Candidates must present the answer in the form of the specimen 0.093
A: 14
